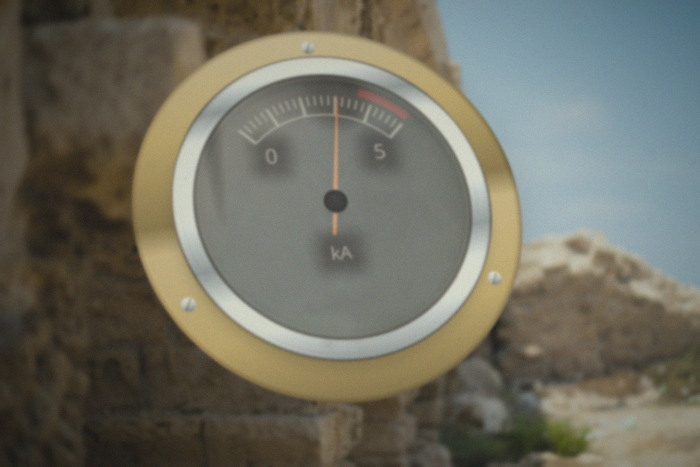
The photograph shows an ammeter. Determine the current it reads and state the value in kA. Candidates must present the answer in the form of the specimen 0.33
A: 3
